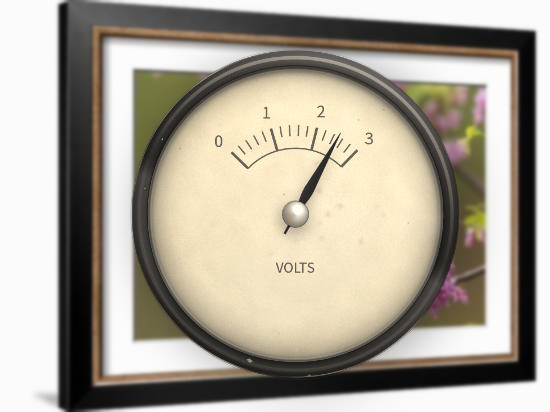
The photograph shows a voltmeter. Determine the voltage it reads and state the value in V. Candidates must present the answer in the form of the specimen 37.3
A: 2.5
